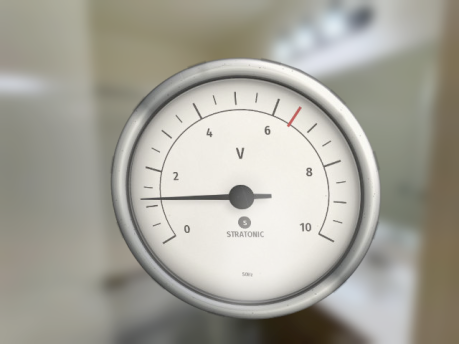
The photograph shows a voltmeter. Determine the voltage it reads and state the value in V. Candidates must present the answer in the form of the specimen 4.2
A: 1.25
